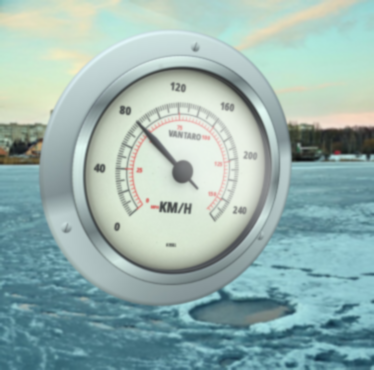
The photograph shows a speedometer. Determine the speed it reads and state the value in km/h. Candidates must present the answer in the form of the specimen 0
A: 80
